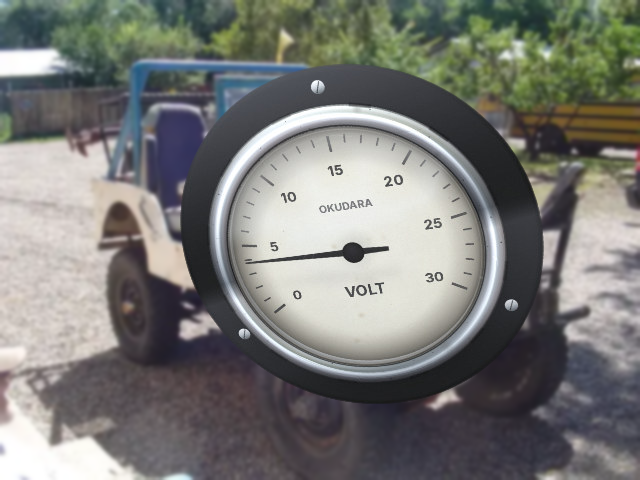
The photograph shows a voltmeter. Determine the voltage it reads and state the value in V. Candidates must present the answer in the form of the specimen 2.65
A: 4
